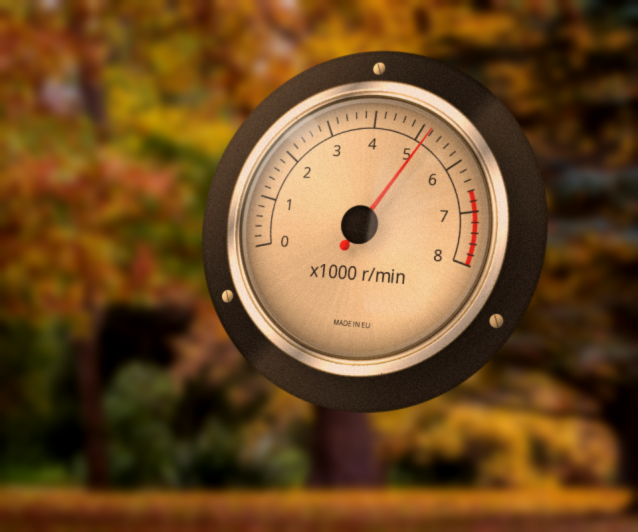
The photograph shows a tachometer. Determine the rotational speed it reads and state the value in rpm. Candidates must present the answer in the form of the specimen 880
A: 5200
